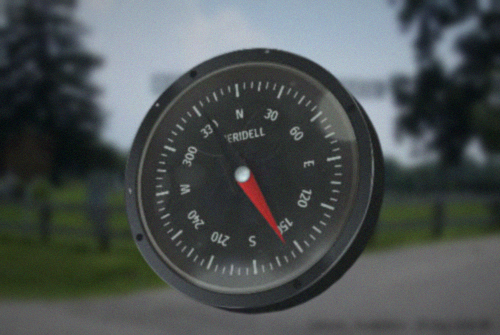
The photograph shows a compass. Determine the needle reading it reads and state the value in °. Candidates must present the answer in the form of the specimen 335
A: 155
